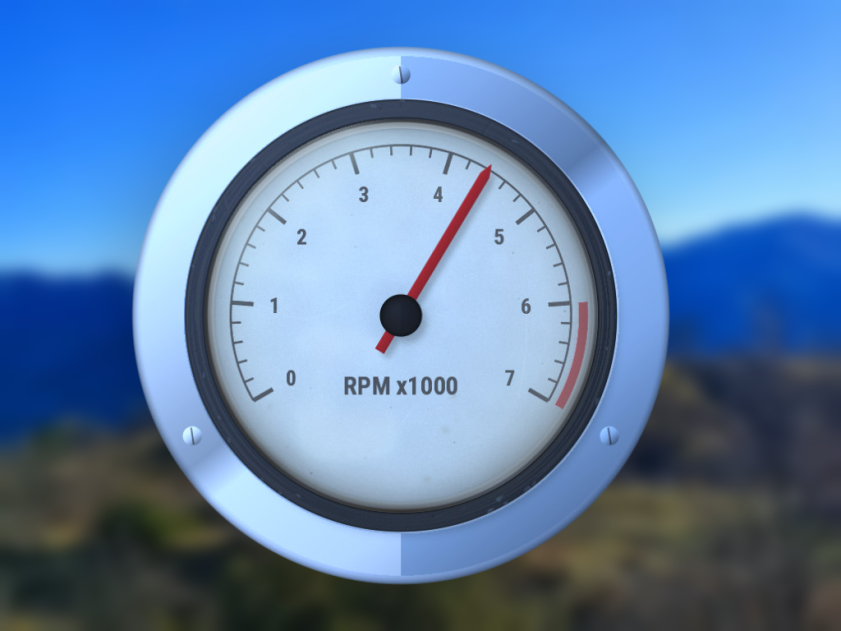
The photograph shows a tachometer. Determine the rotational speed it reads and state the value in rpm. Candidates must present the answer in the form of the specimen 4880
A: 4400
